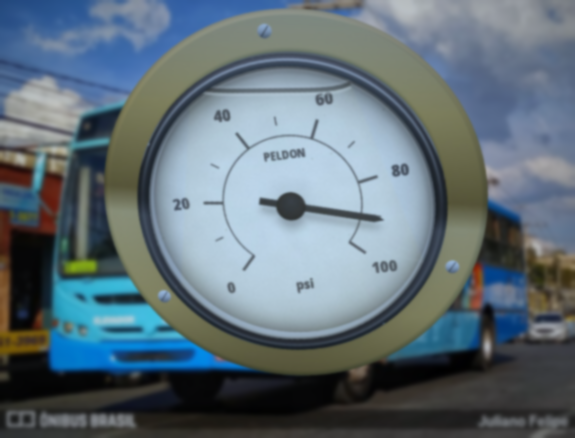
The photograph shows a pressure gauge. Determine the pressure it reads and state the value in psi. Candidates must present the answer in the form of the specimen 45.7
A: 90
